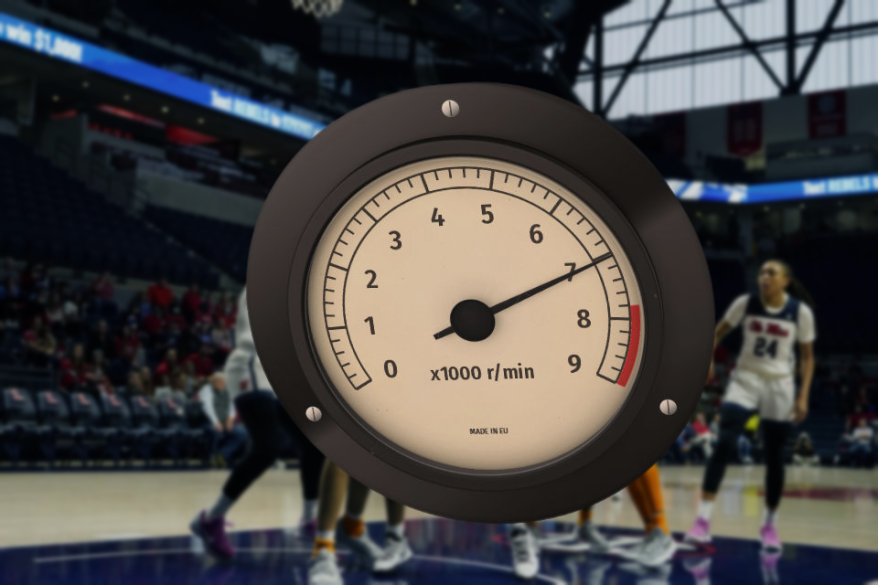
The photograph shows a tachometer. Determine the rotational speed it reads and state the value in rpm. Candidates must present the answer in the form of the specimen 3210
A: 7000
